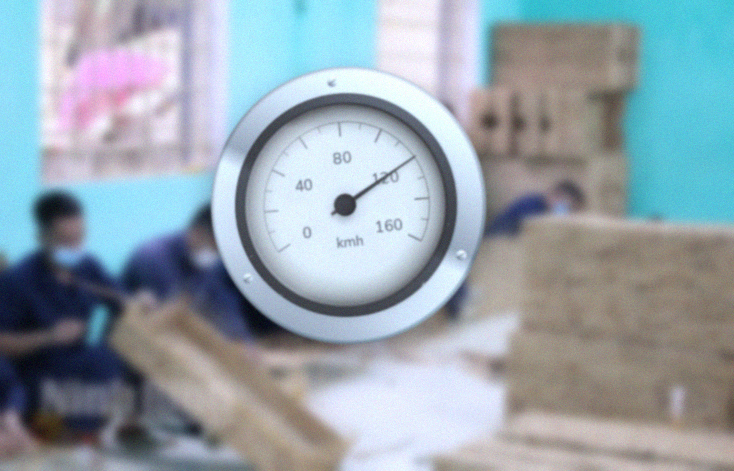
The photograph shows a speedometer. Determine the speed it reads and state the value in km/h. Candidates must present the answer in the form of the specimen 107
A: 120
